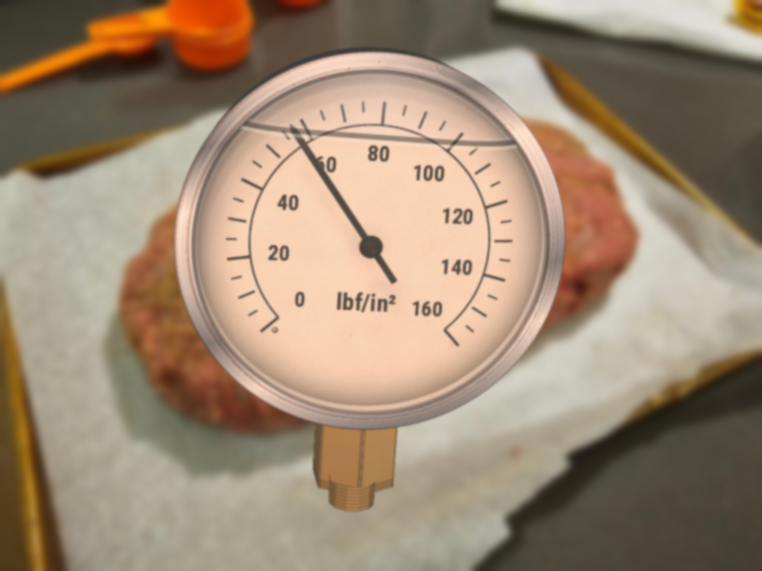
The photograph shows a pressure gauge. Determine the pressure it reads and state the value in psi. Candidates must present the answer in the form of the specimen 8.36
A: 57.5
